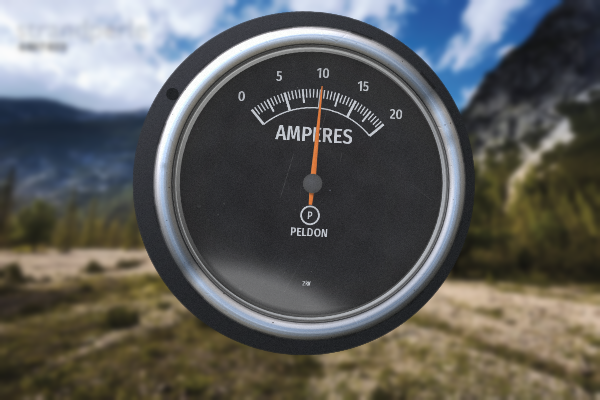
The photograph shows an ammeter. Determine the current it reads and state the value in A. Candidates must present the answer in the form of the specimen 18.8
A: 10
